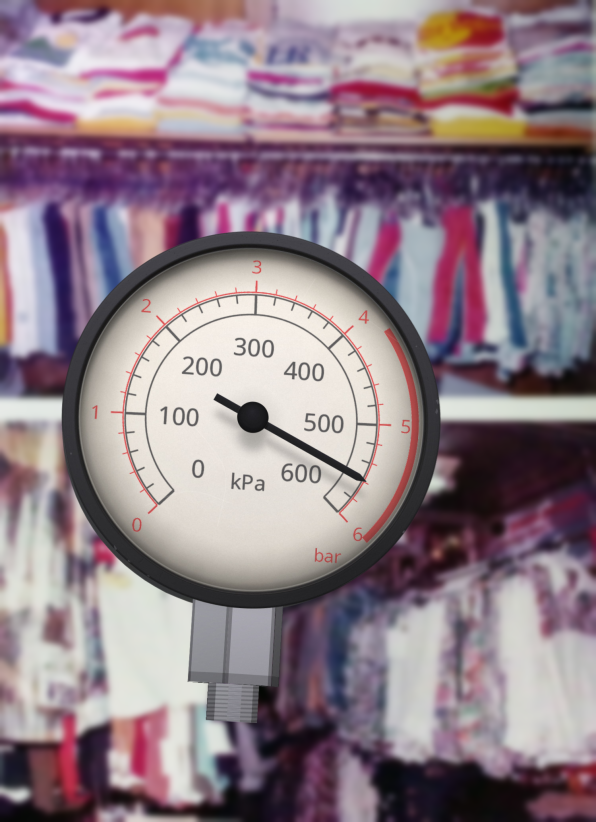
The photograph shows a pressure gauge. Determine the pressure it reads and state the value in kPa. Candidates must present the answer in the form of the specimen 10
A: 560
